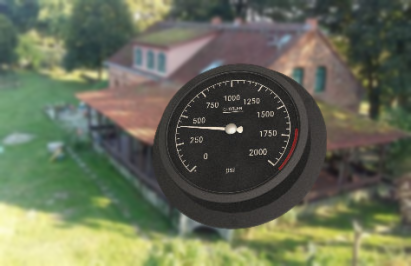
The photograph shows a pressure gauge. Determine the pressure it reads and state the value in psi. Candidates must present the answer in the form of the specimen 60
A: 400
